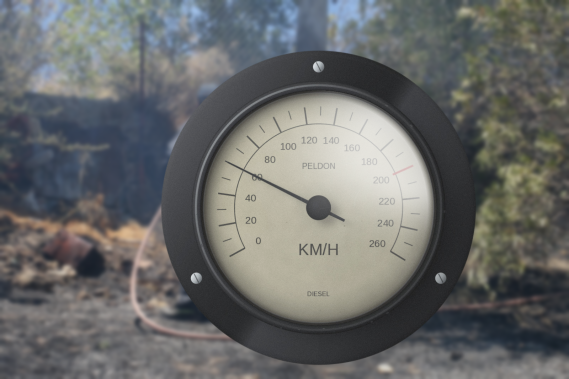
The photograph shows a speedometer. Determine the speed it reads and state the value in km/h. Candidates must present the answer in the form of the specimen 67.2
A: 60
